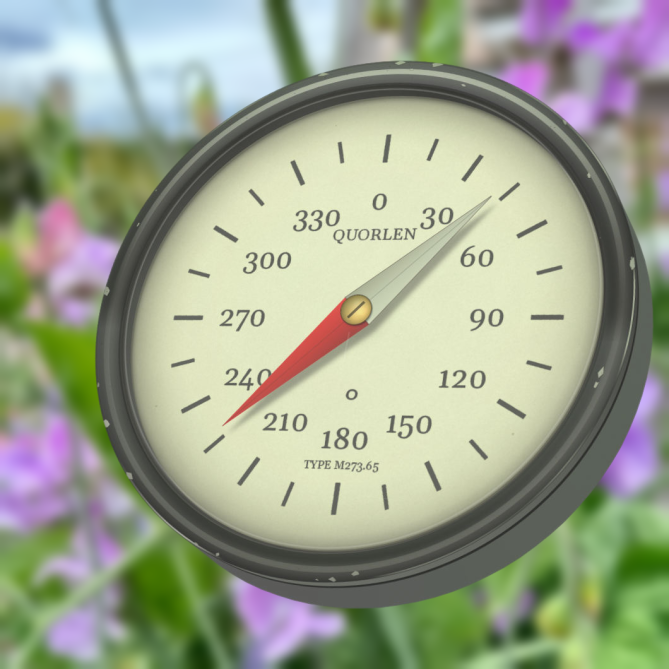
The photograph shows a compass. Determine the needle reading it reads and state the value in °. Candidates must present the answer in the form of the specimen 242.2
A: 225
